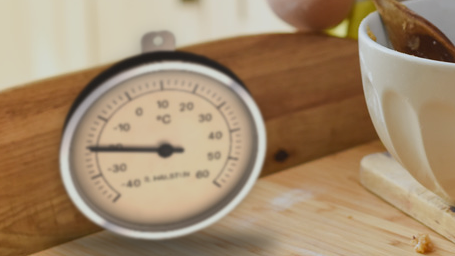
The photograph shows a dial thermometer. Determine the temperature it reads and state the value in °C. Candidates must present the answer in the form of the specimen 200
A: -20
